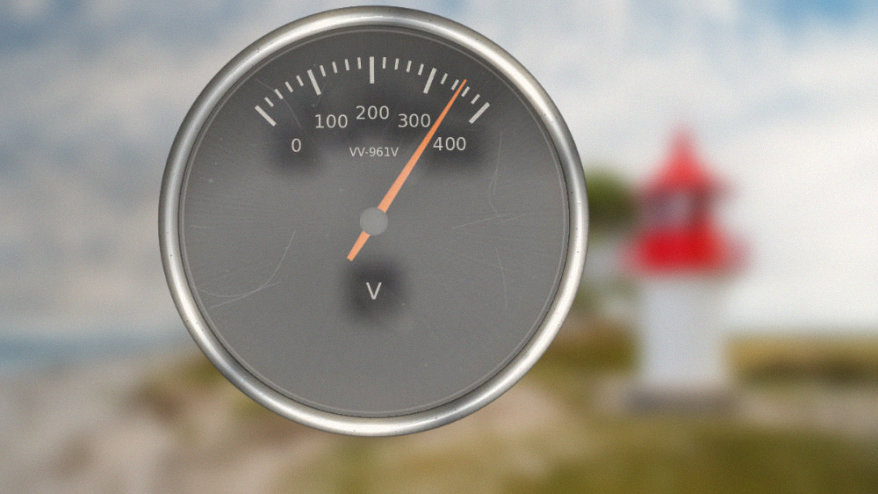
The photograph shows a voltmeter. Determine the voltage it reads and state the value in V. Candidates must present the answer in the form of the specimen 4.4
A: 350
